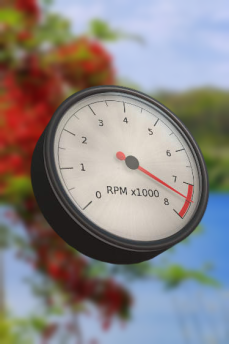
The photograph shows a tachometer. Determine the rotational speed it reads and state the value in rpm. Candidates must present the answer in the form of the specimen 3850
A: 7500
